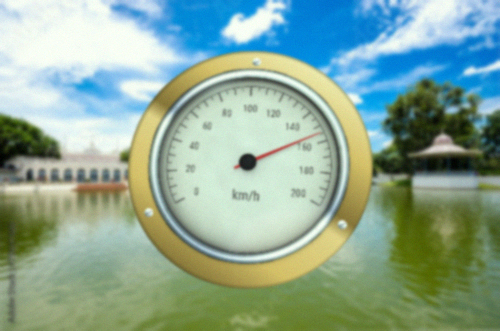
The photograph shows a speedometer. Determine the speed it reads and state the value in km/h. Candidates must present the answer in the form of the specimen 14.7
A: 155
